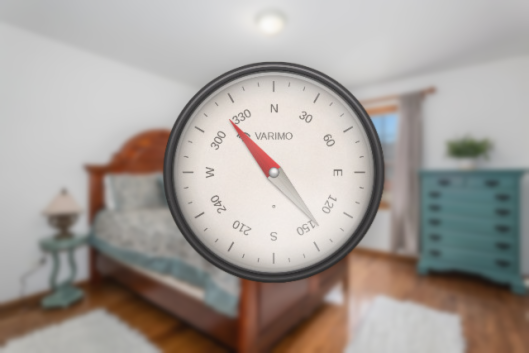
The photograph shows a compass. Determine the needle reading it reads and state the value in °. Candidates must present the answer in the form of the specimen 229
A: 320
